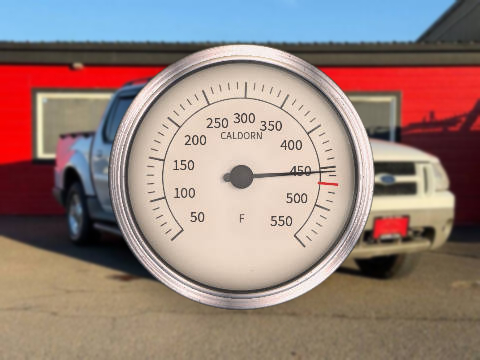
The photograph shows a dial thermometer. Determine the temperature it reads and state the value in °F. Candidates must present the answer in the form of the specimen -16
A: 455
